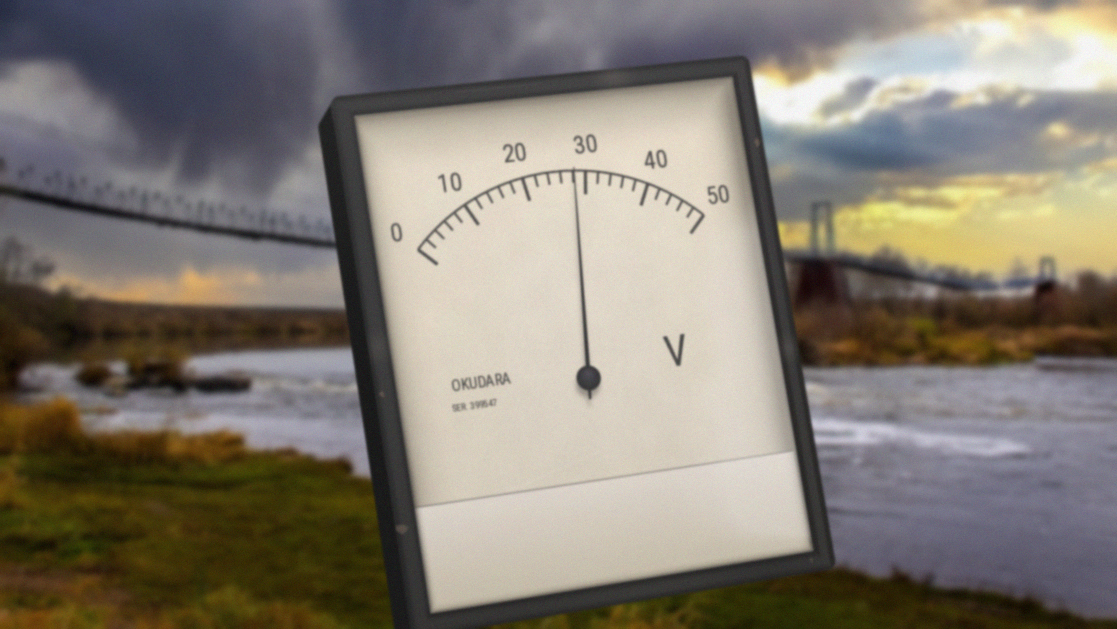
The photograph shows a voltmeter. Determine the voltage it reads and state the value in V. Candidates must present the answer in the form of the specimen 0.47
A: 28
